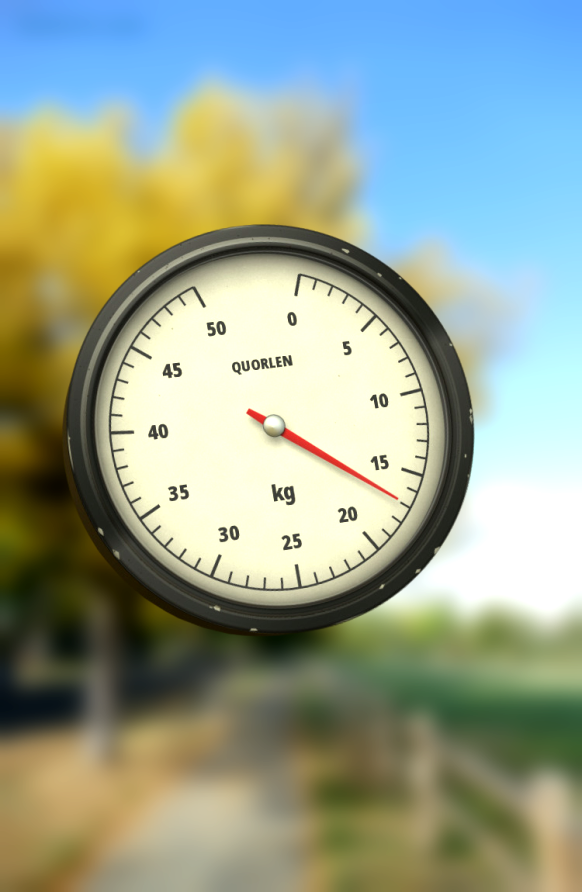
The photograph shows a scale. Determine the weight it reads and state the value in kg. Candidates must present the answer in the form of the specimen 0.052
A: 17
